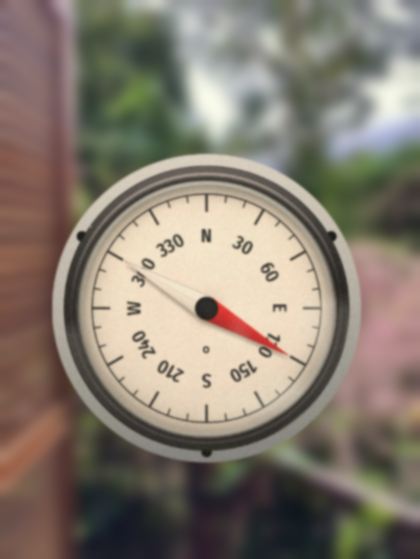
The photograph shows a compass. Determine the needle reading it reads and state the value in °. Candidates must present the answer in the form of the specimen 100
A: 120
